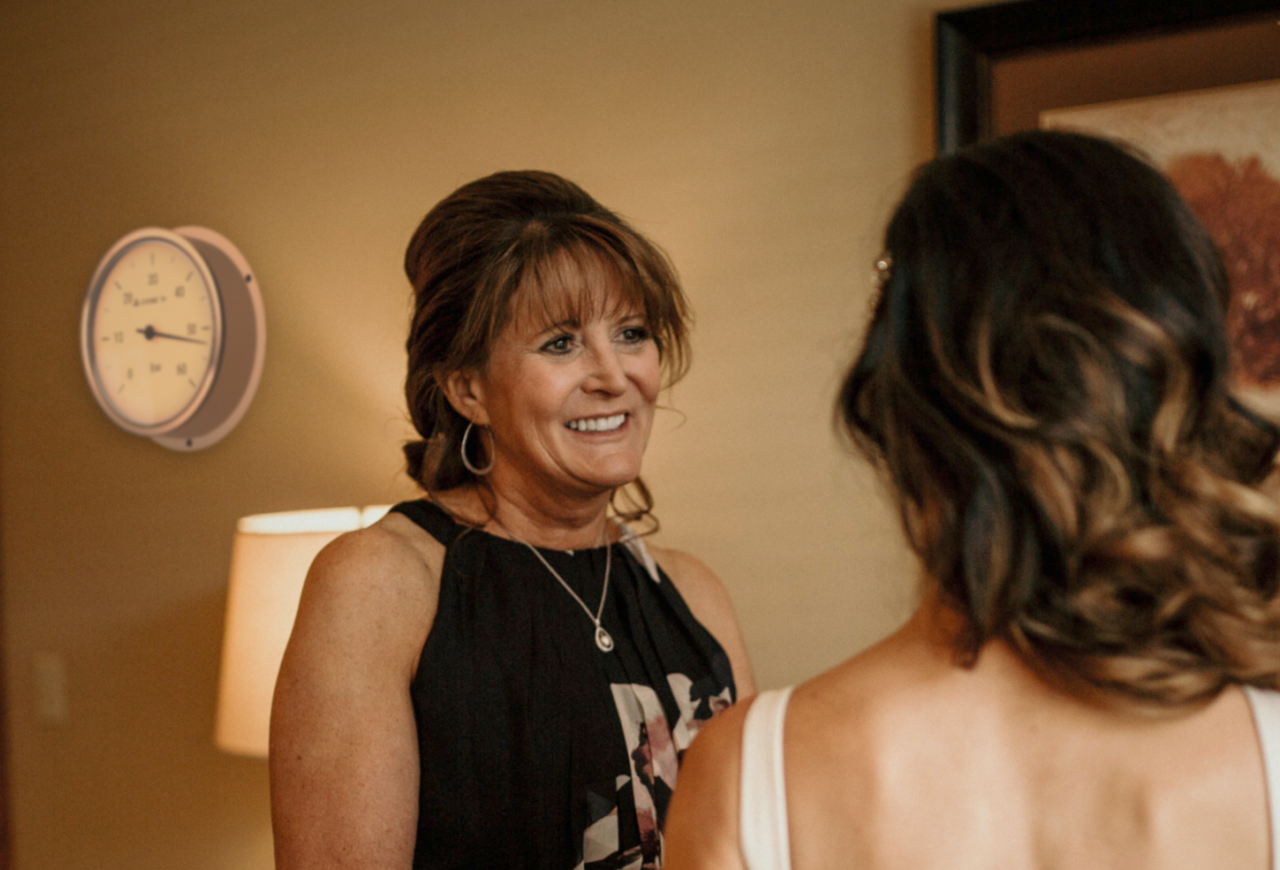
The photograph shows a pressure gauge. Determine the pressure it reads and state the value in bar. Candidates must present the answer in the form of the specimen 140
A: 52.5
